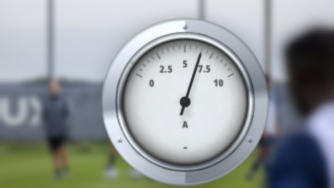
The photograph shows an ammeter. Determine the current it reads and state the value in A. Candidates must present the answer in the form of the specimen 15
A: 6.5
